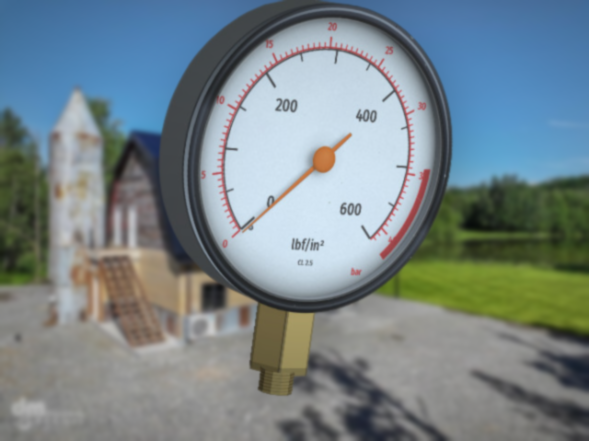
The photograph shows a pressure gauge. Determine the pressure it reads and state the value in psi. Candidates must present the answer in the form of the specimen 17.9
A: 0
